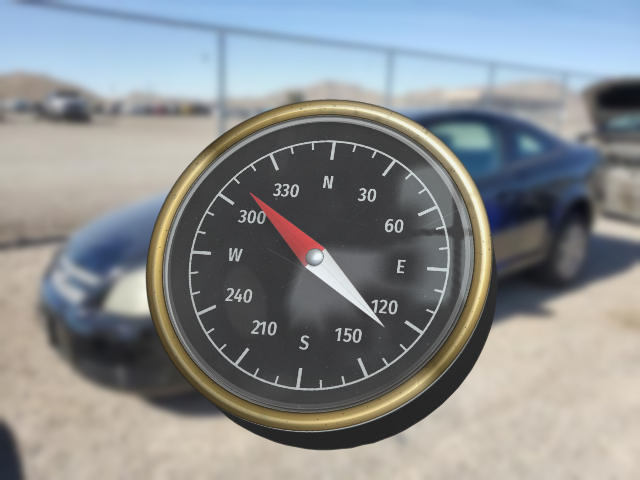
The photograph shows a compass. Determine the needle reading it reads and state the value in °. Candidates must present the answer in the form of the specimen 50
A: 310
